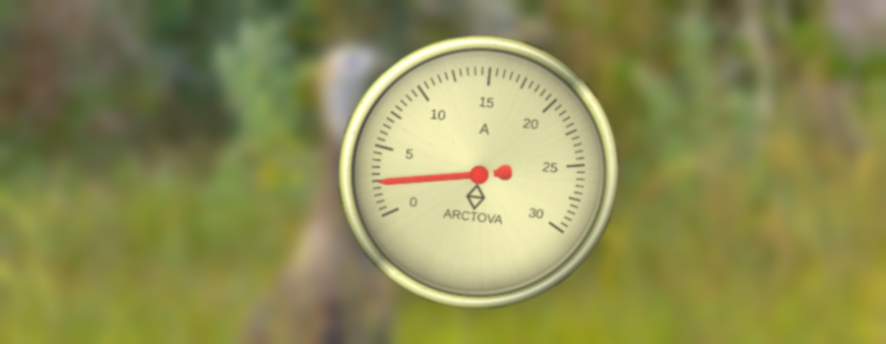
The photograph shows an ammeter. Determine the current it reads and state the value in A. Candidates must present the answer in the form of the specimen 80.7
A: 2.5
